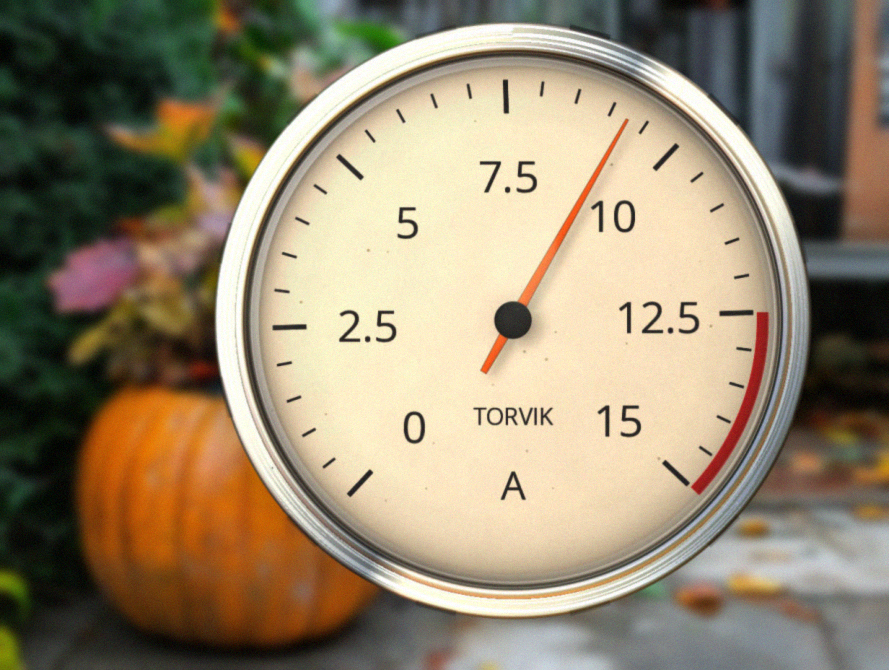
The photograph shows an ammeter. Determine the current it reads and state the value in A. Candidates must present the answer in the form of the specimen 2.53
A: 9.25
